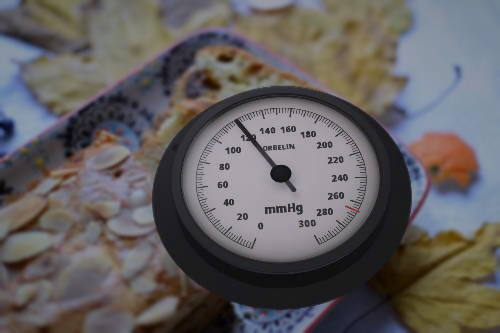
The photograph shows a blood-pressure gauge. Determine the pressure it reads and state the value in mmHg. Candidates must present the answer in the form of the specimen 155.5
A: 120
